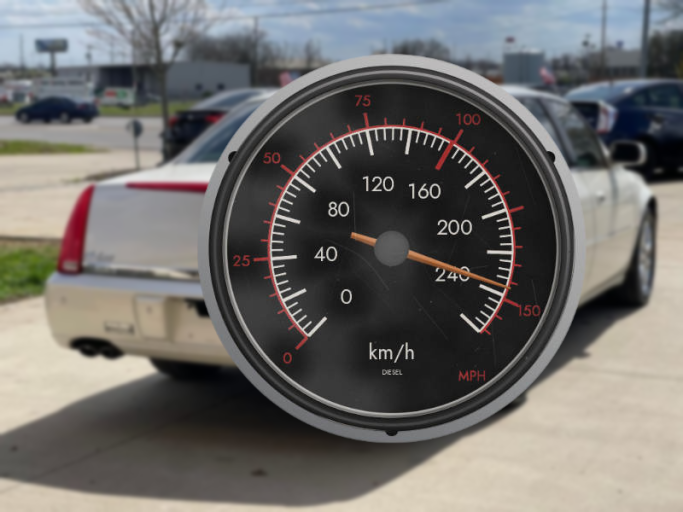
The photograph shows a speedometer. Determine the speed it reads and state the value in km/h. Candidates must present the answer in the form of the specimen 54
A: 236
